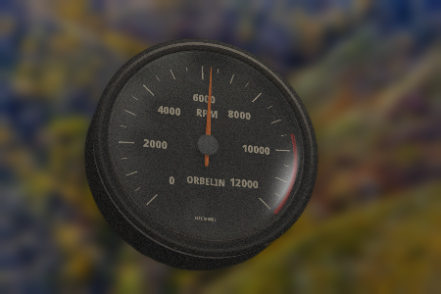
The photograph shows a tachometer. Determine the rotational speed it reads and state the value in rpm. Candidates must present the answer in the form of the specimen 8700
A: 6250
